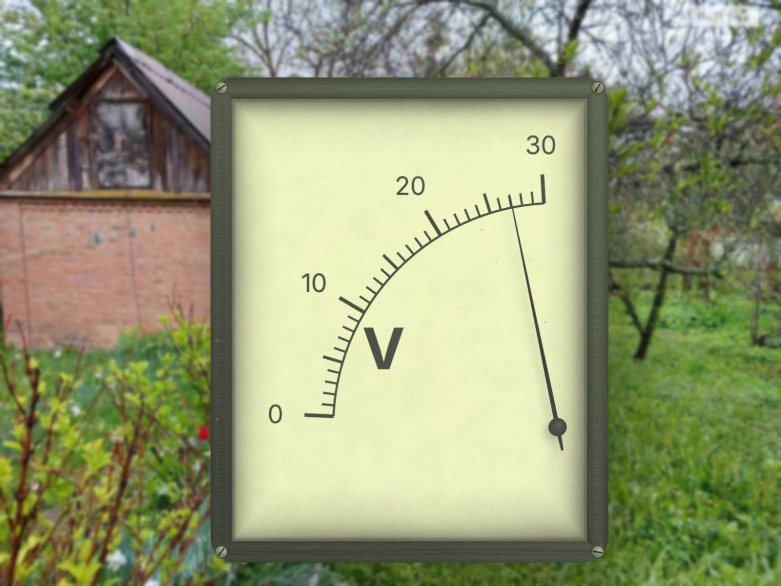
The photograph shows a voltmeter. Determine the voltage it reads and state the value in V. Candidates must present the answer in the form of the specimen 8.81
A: 27
